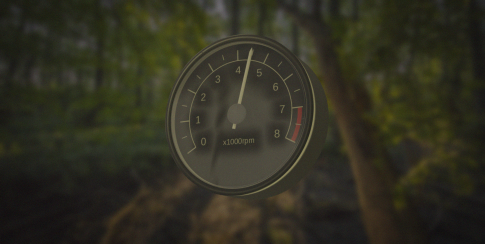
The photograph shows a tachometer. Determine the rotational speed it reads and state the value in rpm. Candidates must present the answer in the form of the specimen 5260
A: 4500
